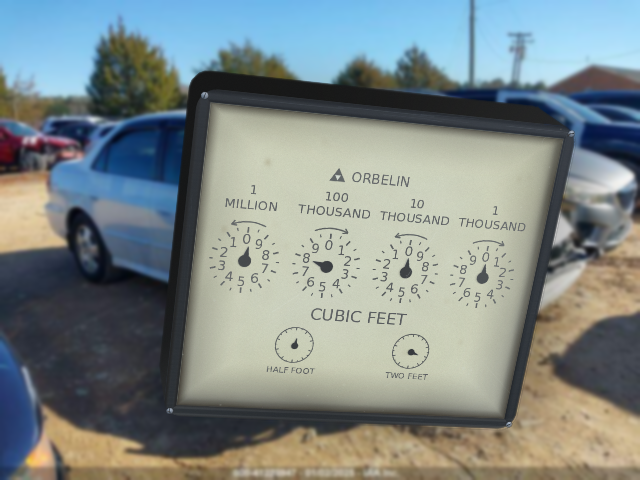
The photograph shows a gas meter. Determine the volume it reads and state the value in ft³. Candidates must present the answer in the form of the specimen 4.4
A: 980000
